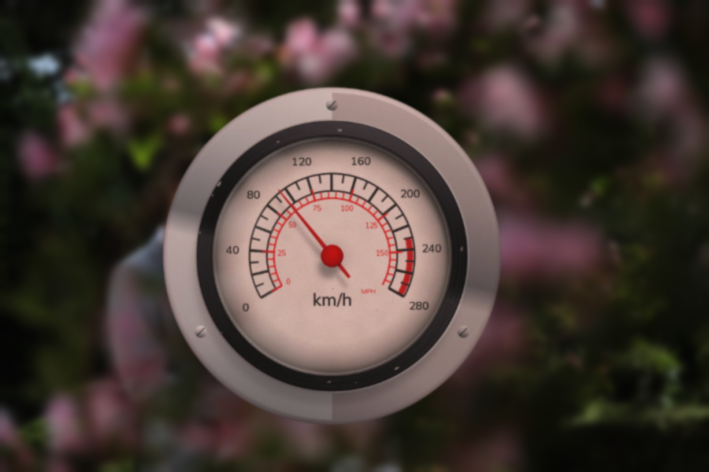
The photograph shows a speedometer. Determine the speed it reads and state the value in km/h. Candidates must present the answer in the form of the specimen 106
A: 95
